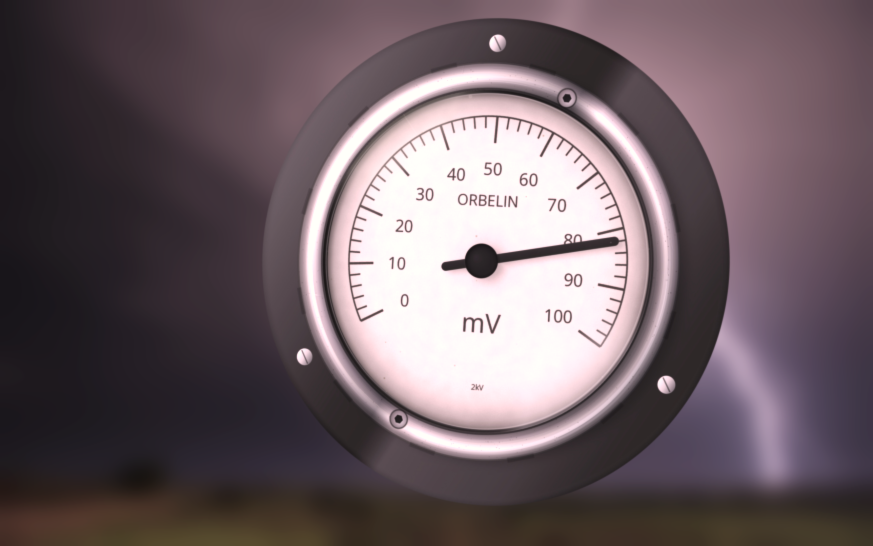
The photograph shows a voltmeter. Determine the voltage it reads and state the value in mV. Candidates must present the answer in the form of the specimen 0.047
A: 82
